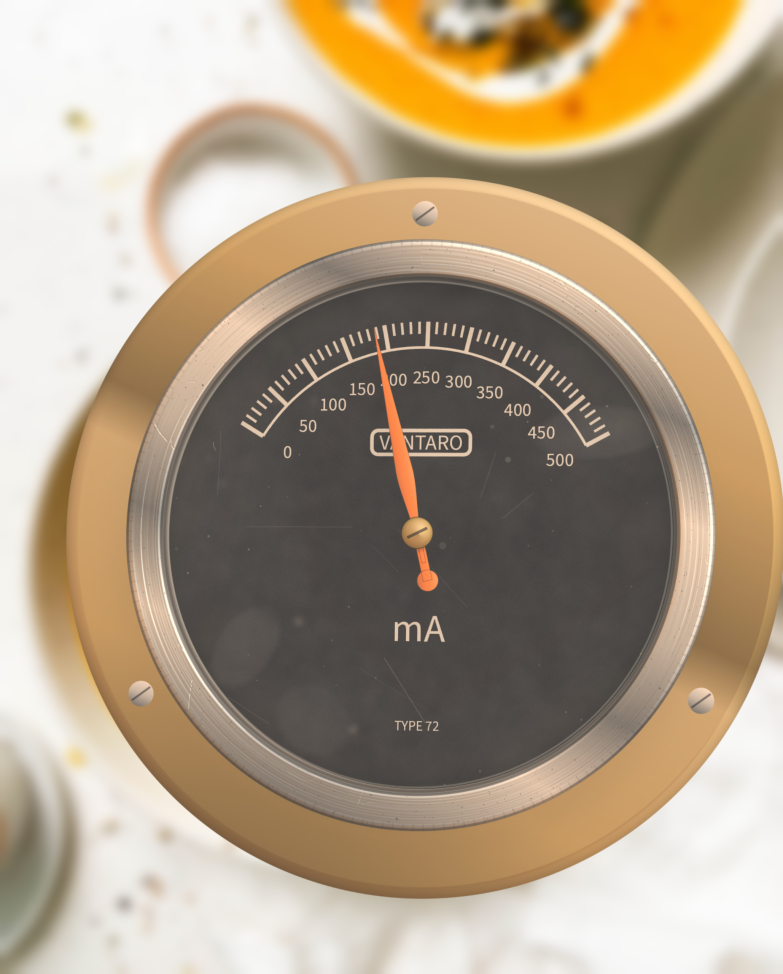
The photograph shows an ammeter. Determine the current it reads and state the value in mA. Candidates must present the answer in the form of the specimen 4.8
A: 190
